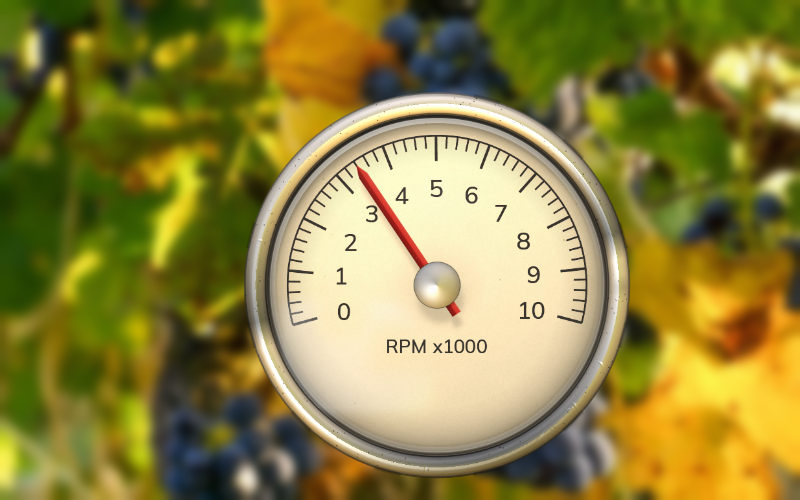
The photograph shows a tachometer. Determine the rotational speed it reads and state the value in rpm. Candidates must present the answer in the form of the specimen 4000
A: 3400
